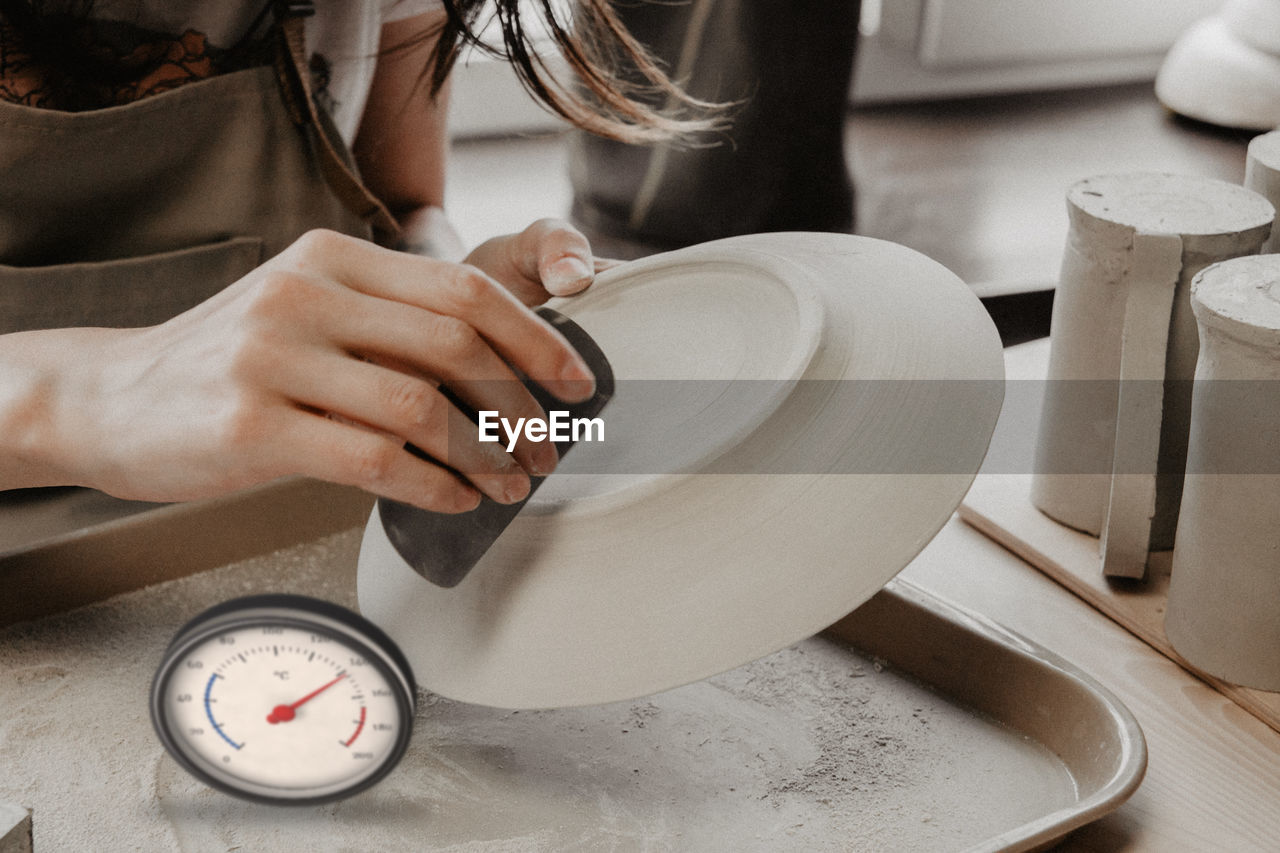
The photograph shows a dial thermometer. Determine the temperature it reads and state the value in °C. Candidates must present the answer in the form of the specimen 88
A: 140
